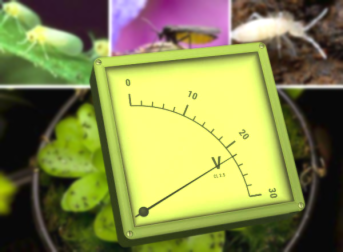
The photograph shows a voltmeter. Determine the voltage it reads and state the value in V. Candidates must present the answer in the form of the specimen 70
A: 22
